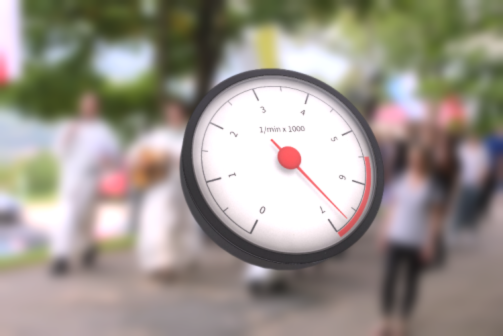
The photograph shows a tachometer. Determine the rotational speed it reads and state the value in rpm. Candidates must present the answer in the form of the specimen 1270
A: 6750
